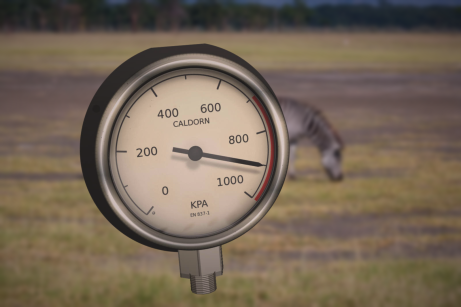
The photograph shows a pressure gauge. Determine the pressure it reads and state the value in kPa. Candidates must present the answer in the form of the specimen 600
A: 900
